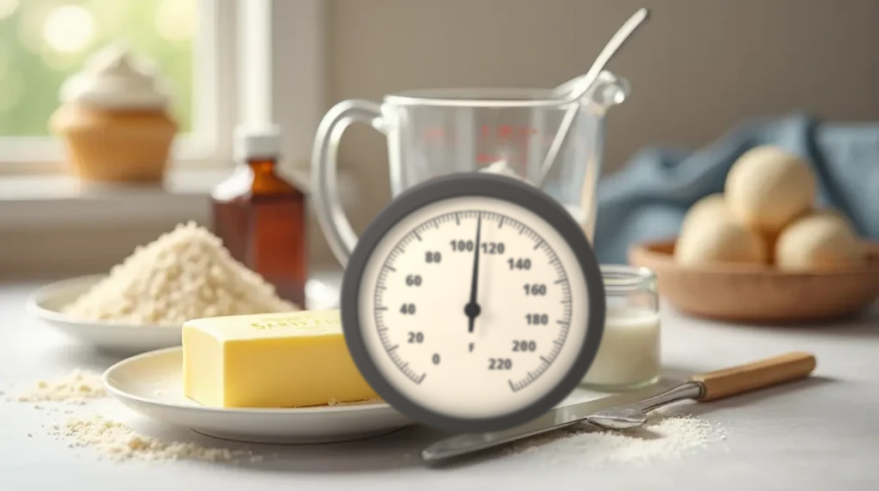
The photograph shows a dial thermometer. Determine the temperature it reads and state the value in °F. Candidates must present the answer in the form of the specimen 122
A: 110
